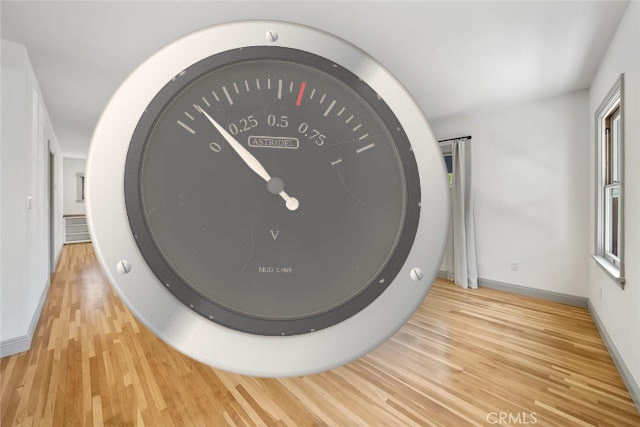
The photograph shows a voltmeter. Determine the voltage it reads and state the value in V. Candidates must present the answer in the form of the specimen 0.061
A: 0.1
